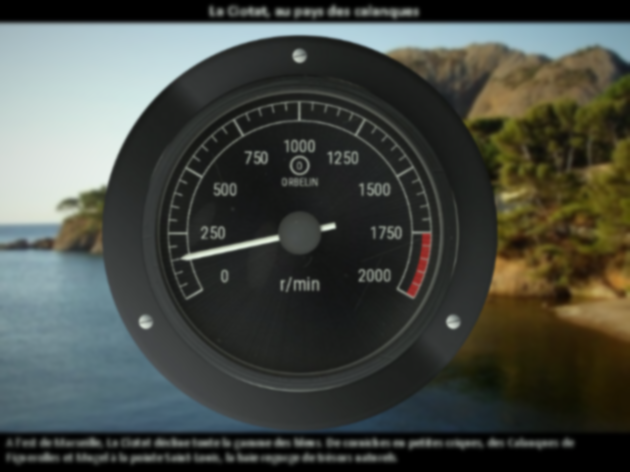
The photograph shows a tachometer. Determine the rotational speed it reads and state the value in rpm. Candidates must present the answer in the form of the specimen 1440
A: 150
